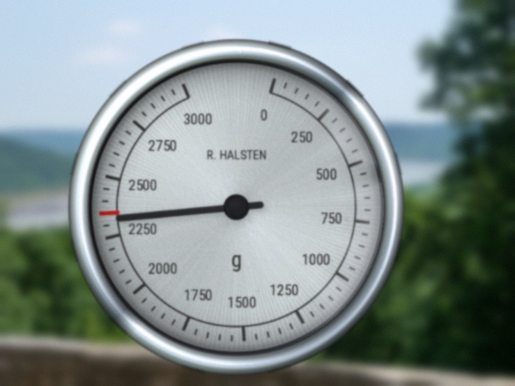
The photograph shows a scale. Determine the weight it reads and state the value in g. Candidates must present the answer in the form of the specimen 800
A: 2325
